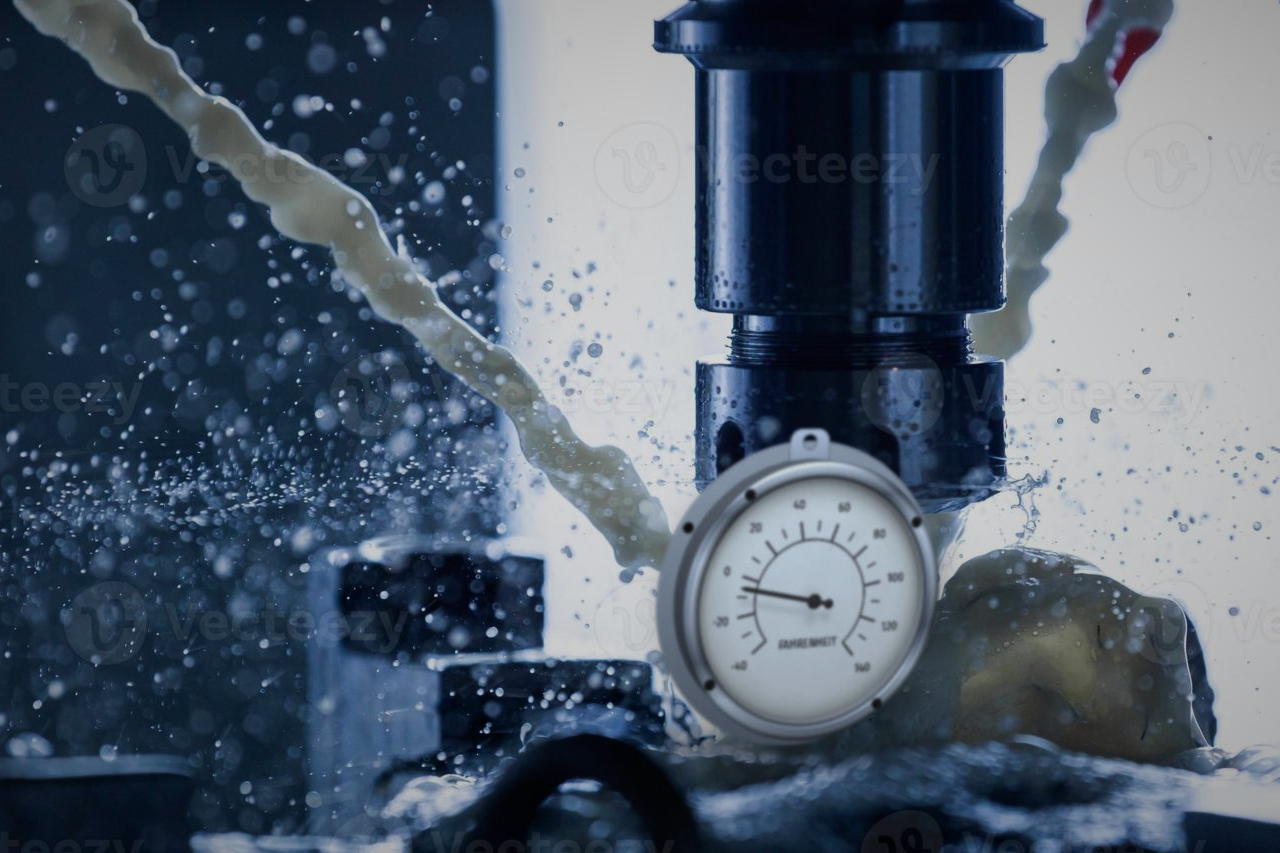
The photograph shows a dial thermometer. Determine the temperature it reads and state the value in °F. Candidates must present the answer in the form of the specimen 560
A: -5
